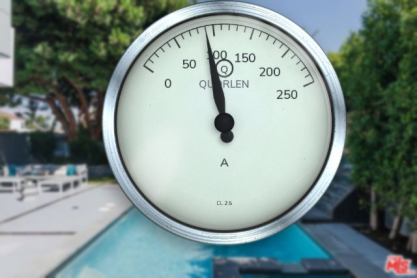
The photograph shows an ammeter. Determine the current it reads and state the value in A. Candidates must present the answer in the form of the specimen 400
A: 90
